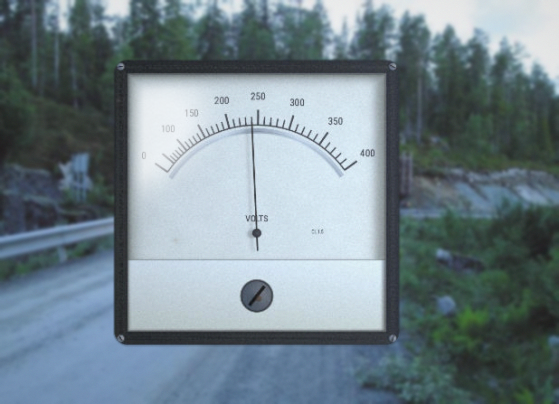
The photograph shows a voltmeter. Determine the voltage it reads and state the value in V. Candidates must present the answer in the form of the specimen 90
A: 240
